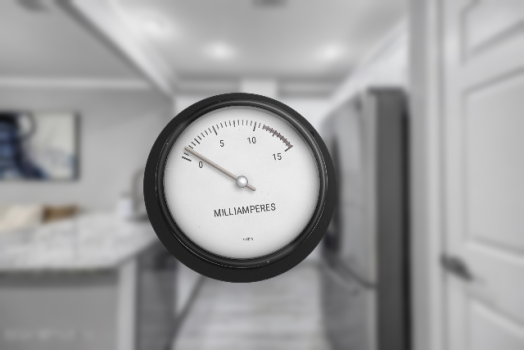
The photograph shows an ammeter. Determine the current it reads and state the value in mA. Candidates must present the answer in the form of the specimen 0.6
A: 1
